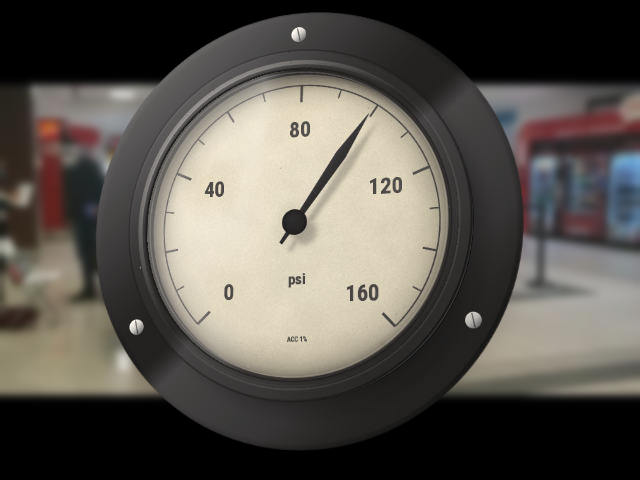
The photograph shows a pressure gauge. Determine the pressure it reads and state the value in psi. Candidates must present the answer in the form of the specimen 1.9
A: 100
